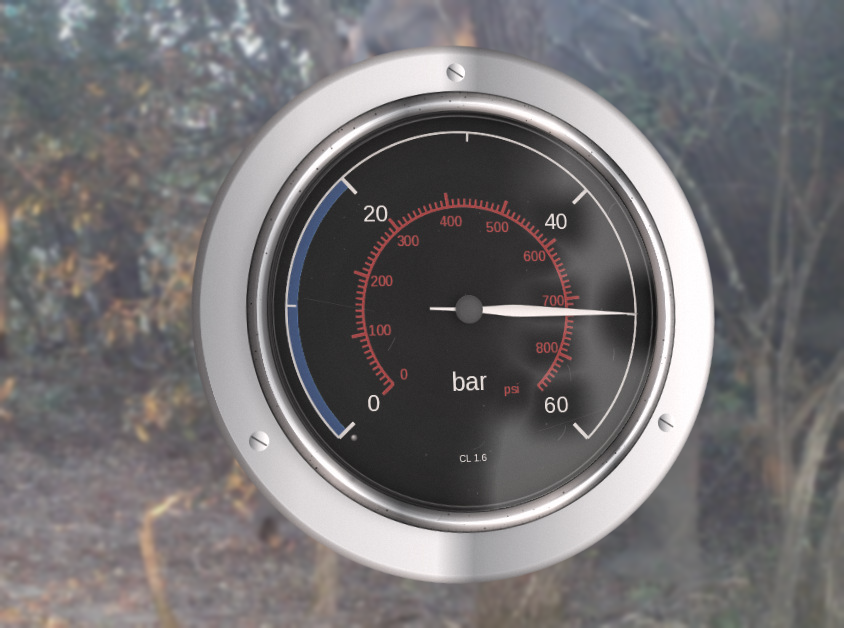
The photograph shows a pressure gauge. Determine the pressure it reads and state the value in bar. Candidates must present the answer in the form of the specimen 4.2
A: 50
